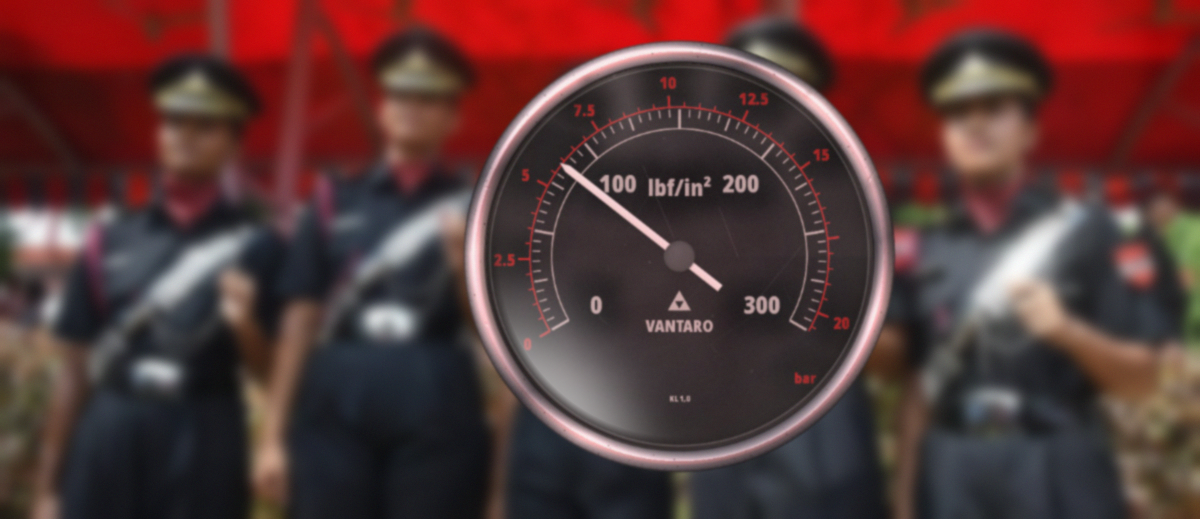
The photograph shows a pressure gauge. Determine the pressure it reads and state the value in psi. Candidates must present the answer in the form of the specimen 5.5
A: 85
